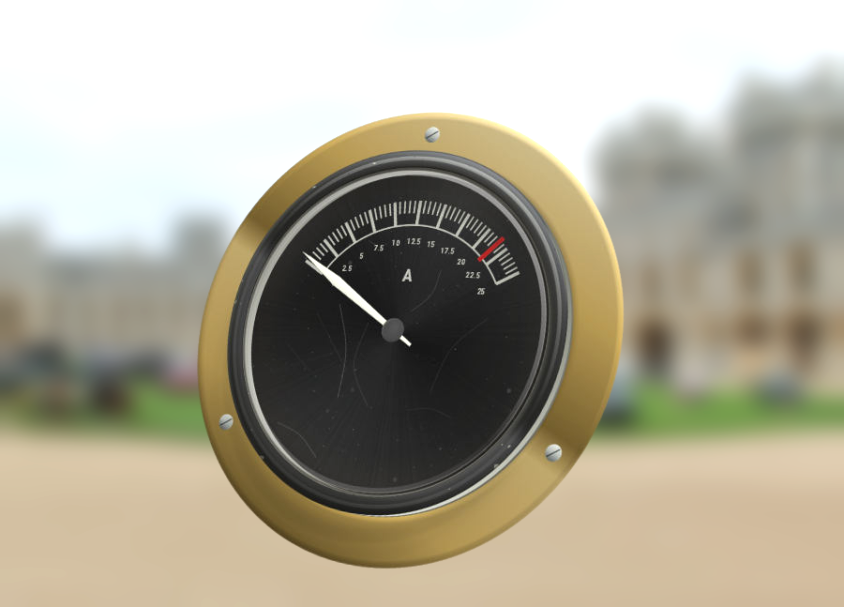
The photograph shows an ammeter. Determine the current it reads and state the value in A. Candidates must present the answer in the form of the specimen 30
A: 0.5
